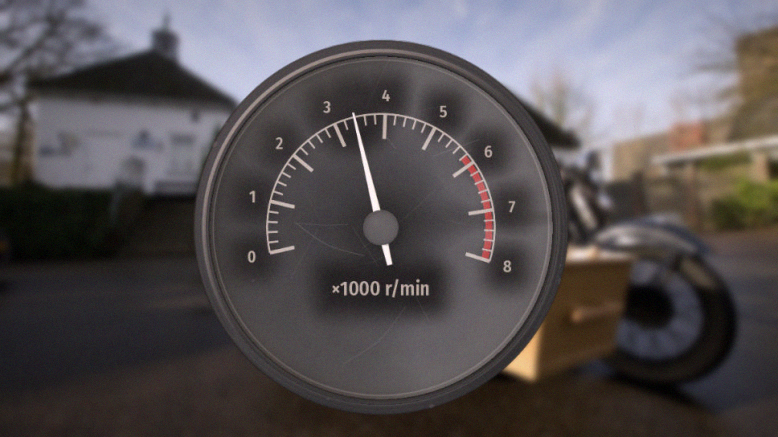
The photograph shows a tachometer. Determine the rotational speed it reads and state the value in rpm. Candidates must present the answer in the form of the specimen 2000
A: 3400
